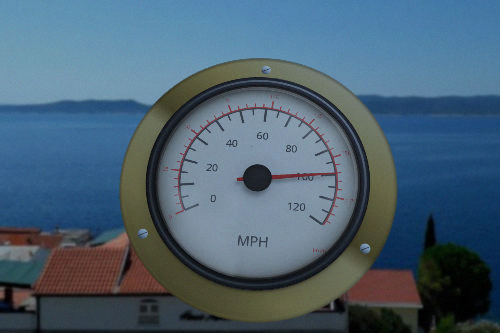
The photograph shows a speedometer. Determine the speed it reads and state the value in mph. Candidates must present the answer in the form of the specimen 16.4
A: 100
